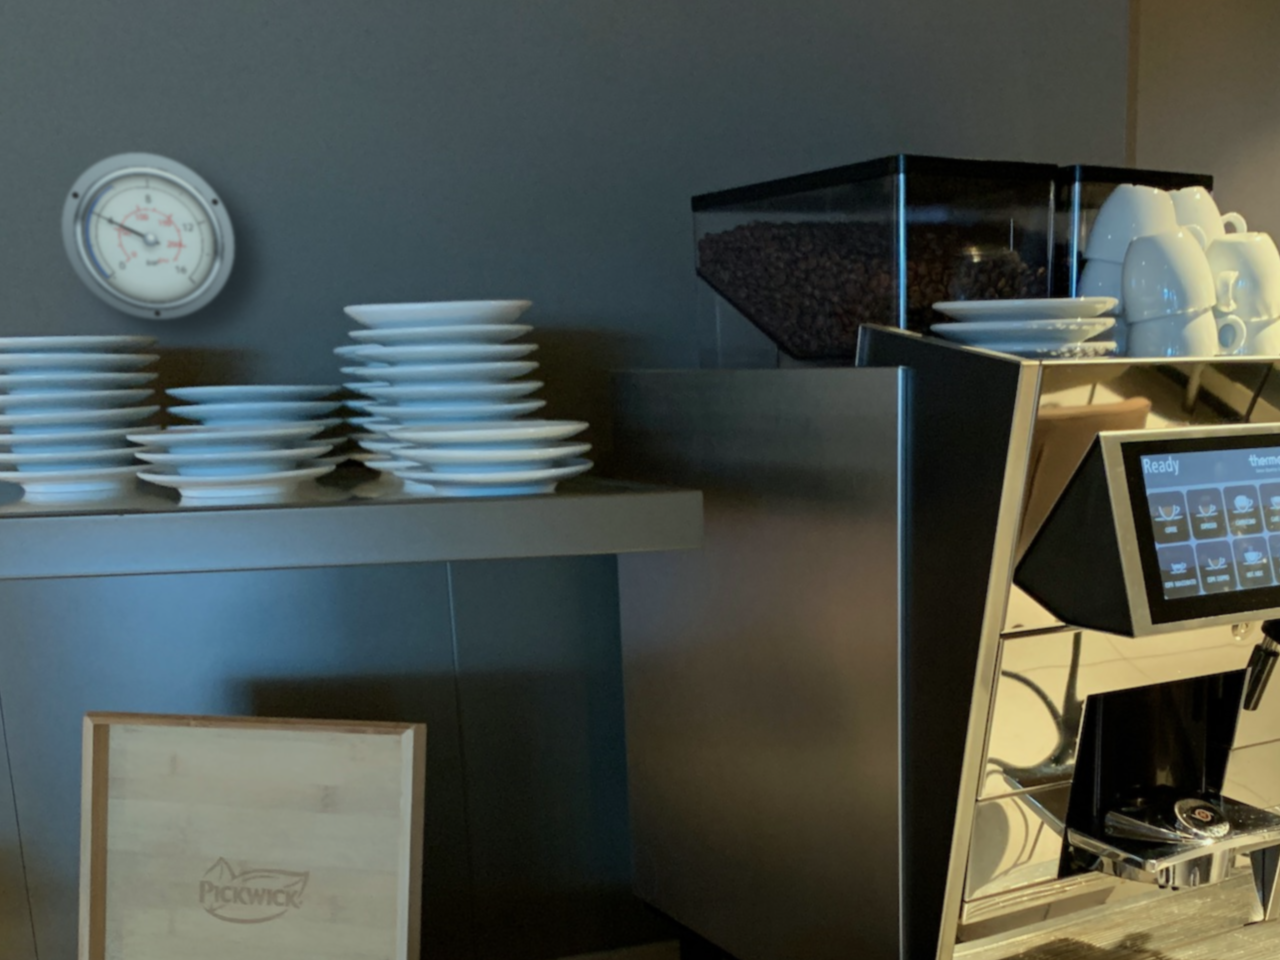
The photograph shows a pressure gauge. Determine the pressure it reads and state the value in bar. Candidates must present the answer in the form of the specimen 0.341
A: 4
